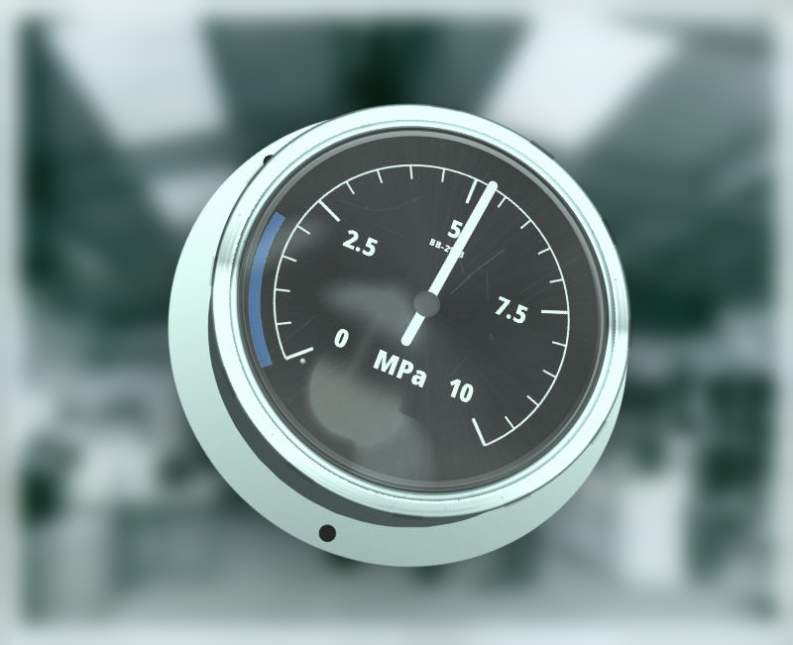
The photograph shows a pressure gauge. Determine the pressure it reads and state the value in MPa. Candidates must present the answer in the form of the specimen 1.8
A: 5.25
